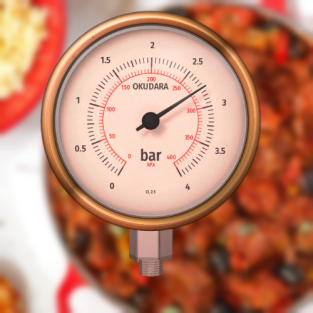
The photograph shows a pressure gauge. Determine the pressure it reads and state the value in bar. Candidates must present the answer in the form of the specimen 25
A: 2.75
